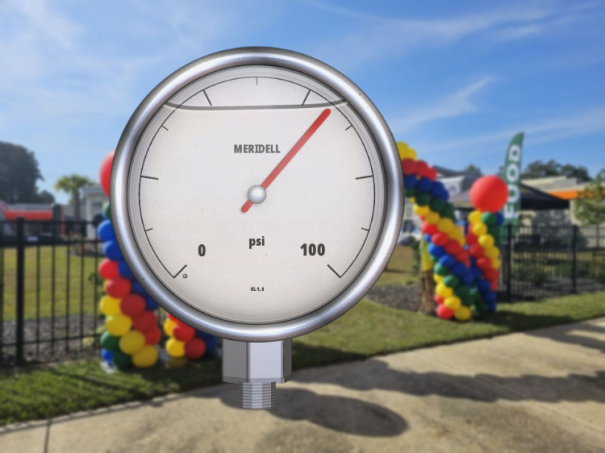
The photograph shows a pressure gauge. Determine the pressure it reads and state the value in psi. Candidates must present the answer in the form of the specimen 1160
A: 65
